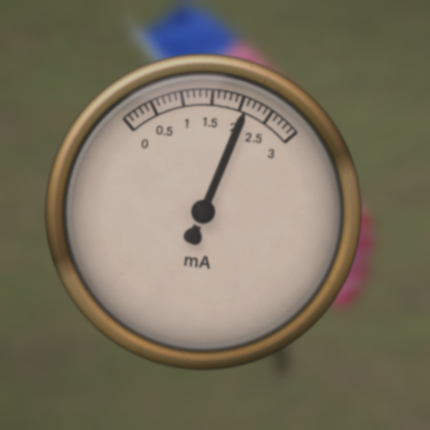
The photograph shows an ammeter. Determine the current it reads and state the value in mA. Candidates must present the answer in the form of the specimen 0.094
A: 2.1
